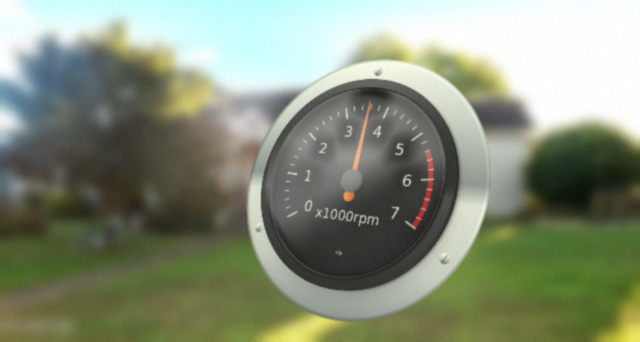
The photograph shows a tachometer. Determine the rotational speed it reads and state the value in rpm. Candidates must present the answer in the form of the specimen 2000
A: 3600
